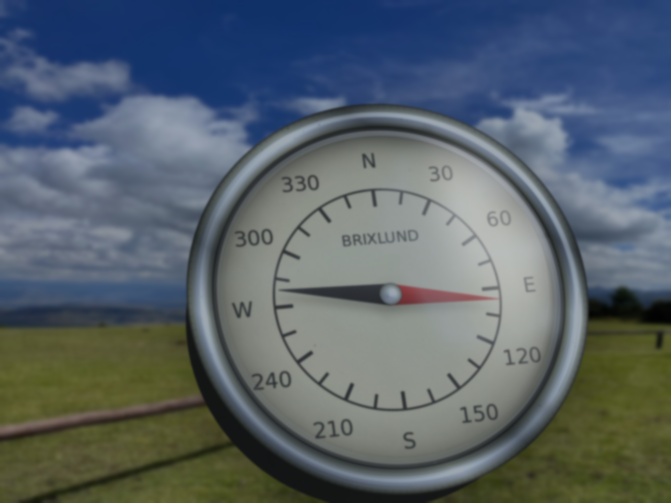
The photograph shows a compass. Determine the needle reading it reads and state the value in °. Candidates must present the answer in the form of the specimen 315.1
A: 97.5
